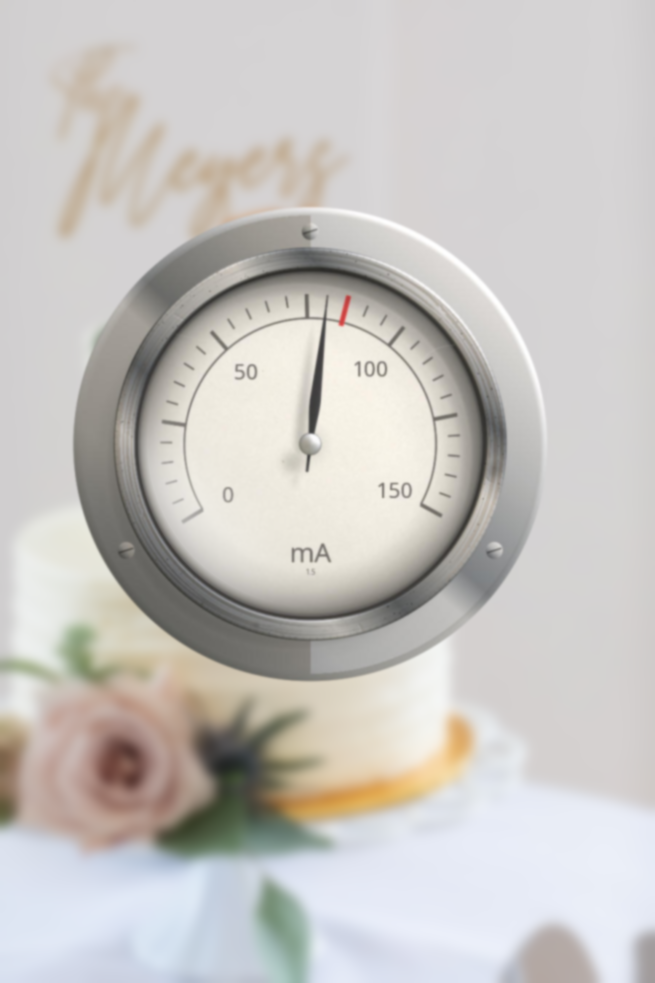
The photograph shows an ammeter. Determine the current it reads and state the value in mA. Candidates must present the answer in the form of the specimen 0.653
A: 80
